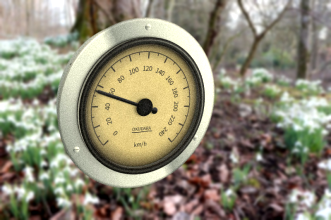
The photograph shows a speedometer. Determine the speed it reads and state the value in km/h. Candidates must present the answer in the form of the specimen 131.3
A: 55
